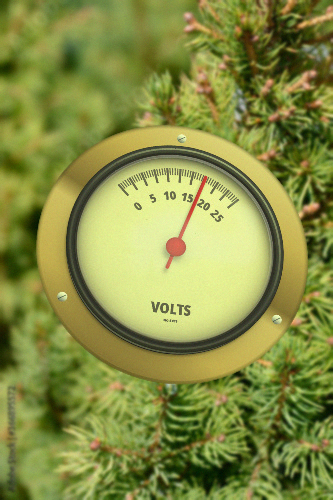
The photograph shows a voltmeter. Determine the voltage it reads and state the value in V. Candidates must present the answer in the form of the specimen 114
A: 17.5
